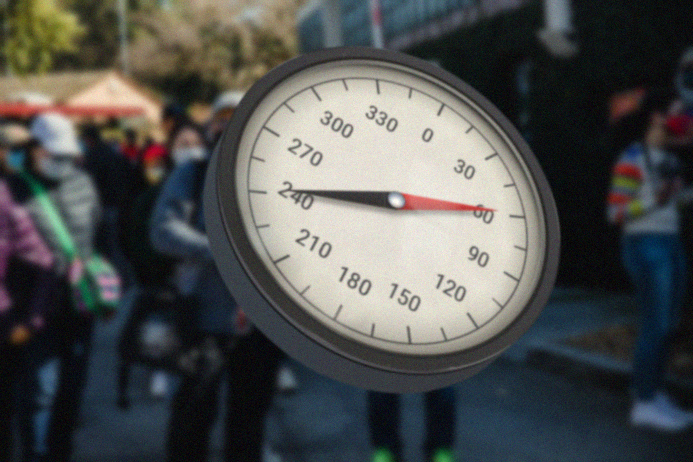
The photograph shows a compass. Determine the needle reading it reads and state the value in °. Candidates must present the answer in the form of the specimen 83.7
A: 60
